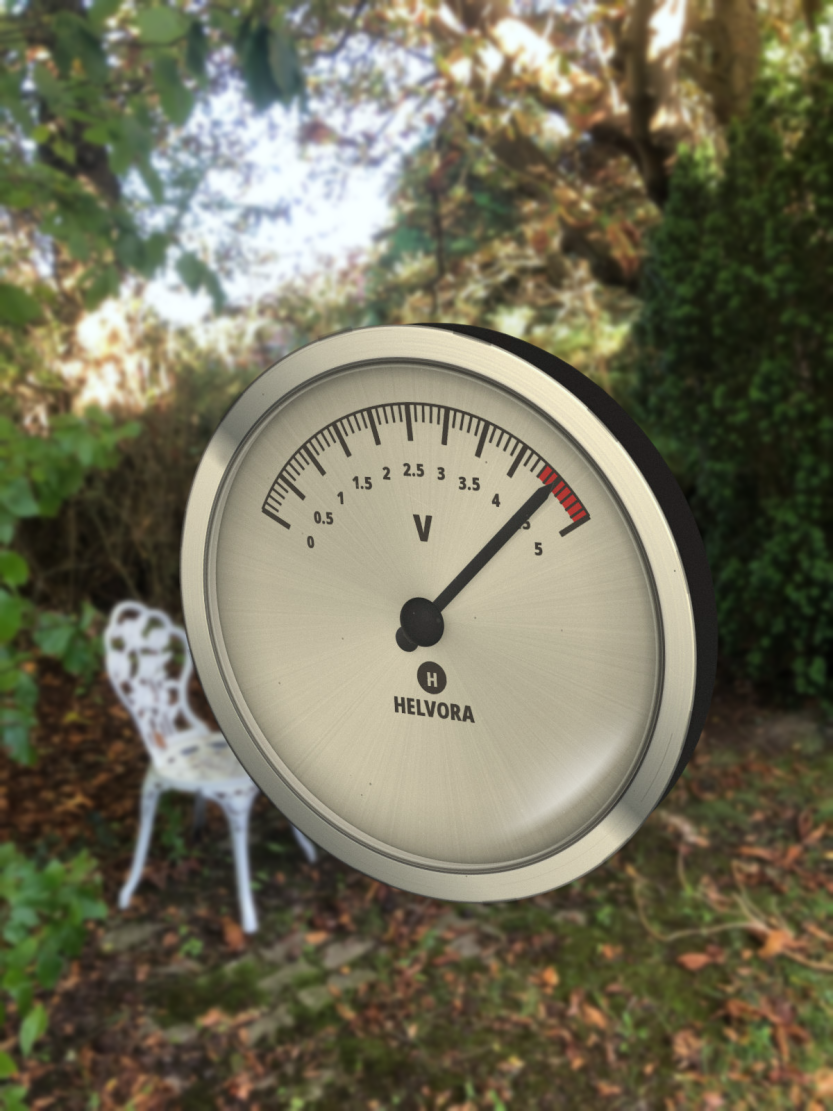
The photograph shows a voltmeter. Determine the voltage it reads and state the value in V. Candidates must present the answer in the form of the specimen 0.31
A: 4.5
